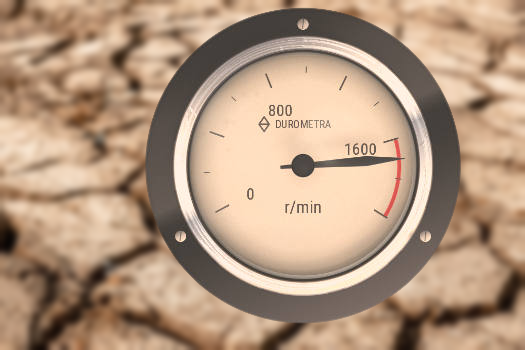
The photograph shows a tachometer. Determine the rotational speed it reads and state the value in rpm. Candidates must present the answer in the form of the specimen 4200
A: 1700
